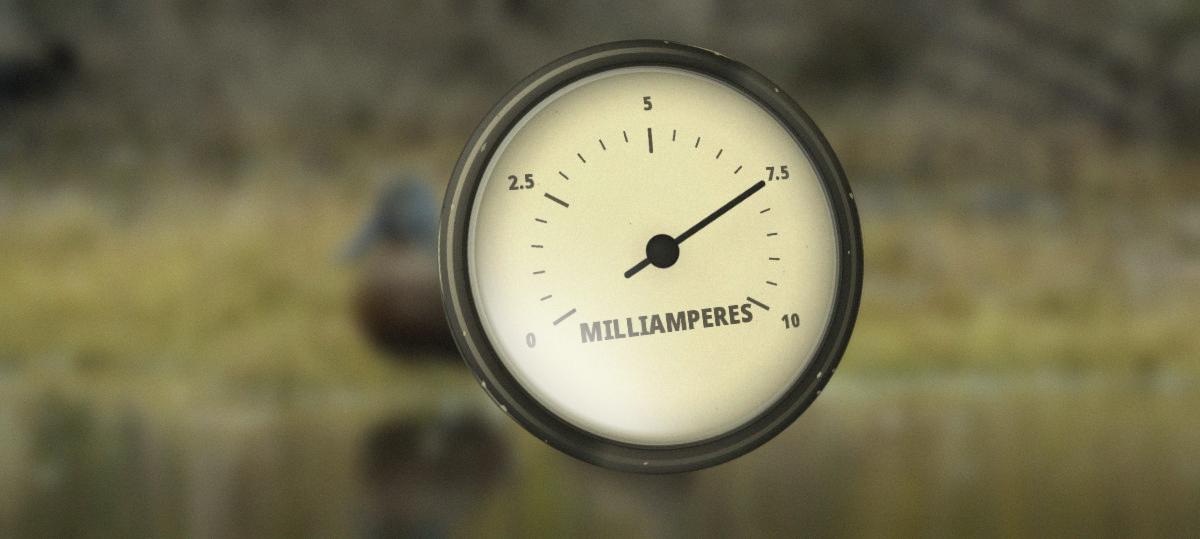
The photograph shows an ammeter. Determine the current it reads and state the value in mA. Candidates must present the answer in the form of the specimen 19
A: 7.5
